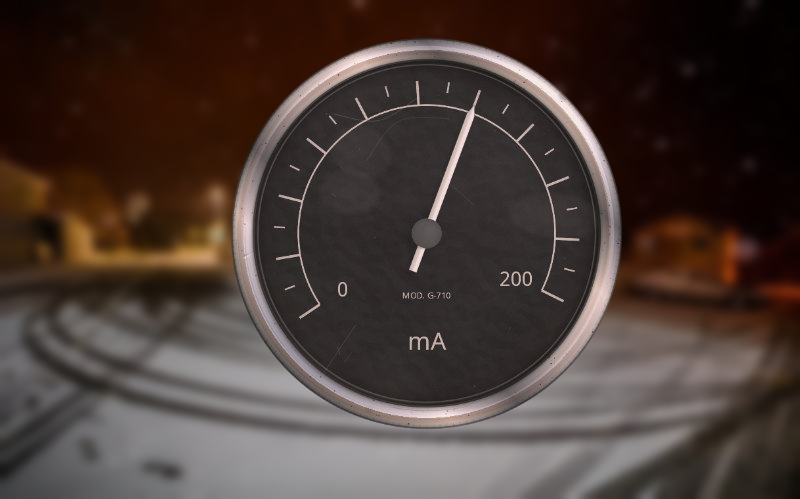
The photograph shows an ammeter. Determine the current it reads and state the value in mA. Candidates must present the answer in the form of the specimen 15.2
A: 120
